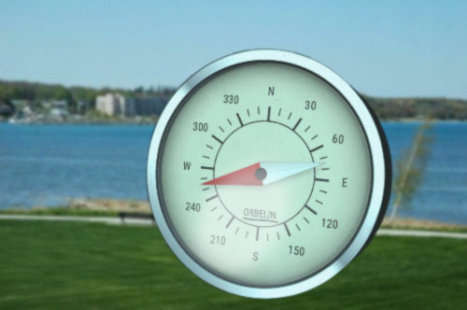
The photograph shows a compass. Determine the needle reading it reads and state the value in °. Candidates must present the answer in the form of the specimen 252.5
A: 255
